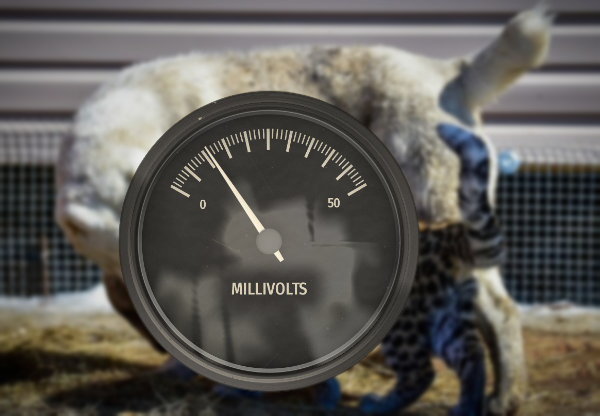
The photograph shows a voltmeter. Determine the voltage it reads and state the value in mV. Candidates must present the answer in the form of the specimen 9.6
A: 11
